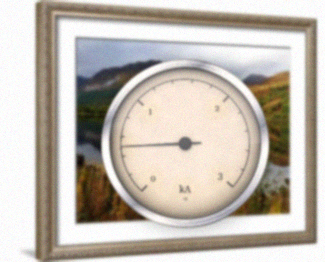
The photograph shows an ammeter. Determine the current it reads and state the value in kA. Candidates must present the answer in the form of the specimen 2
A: 0.5
